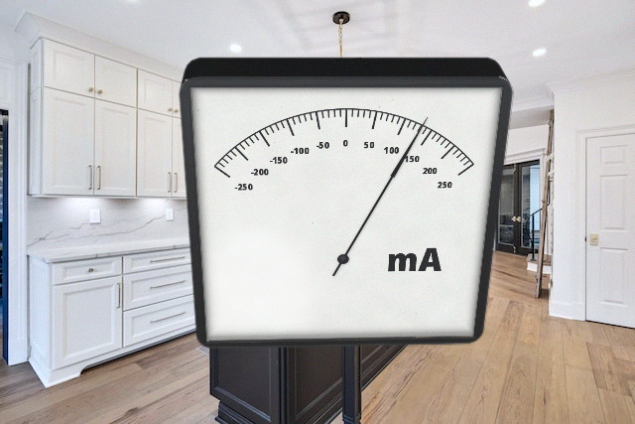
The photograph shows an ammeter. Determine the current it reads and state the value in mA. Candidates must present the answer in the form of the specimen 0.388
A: 130
